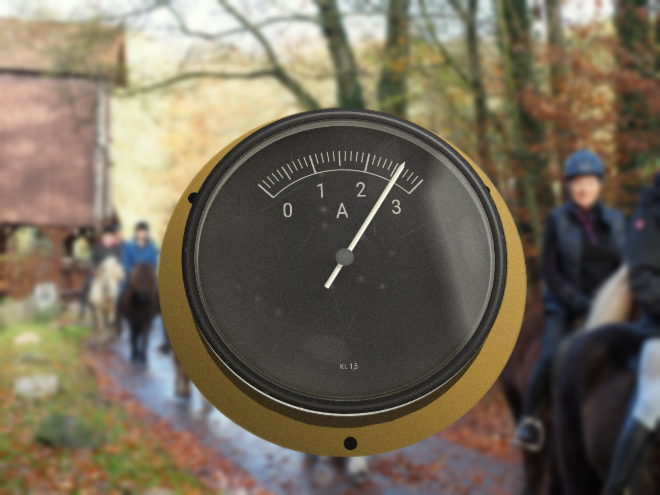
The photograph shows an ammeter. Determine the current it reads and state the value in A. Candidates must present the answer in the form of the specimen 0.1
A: 2.6
